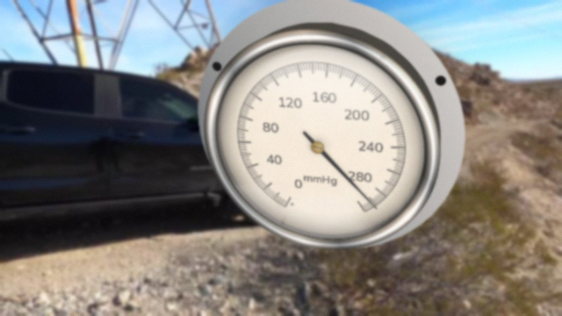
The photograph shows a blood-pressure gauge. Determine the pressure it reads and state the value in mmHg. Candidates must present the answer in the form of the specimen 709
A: 290
